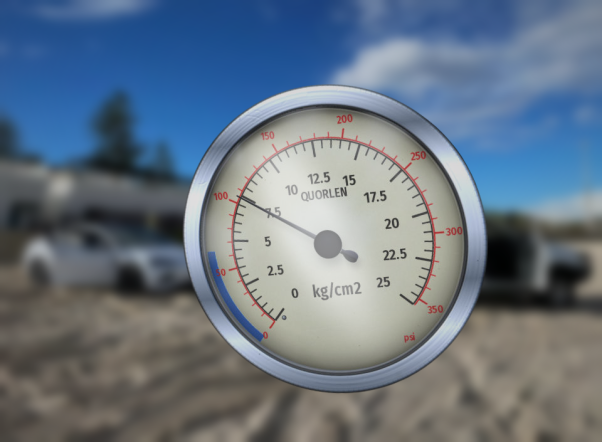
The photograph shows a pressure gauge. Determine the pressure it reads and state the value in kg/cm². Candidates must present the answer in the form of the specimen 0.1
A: 7.5
